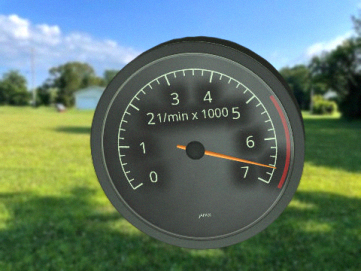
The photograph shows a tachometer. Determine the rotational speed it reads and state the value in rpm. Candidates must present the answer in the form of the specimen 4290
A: 6600
